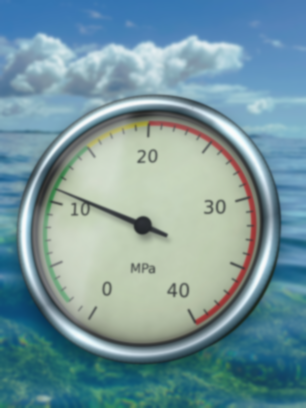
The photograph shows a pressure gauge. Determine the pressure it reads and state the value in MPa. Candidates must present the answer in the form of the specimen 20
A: 11
